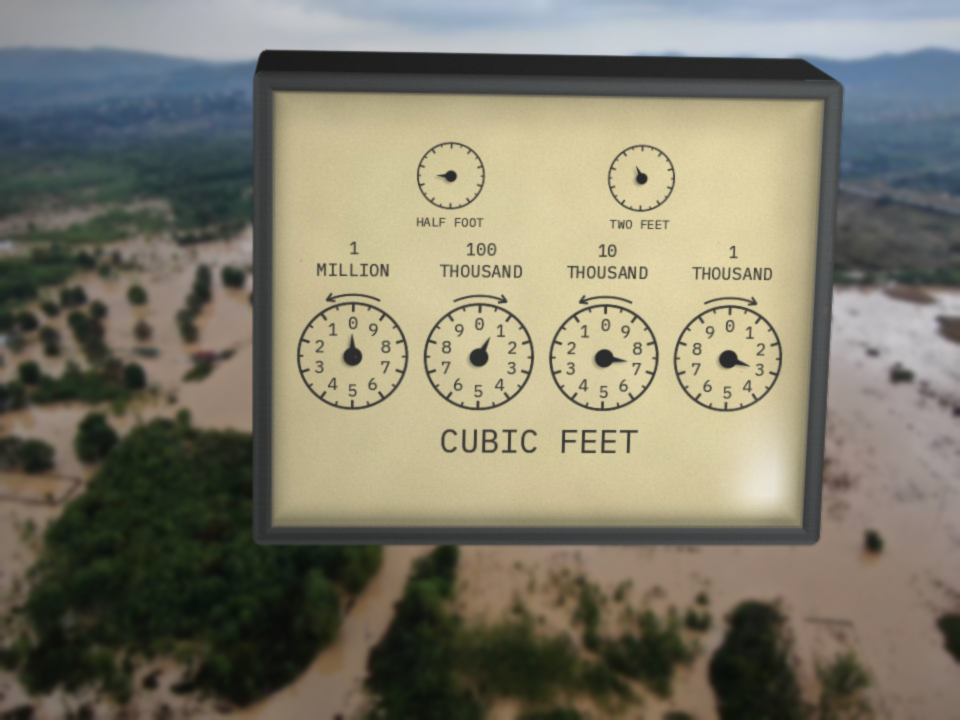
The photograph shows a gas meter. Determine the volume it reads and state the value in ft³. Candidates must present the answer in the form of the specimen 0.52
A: 7300
